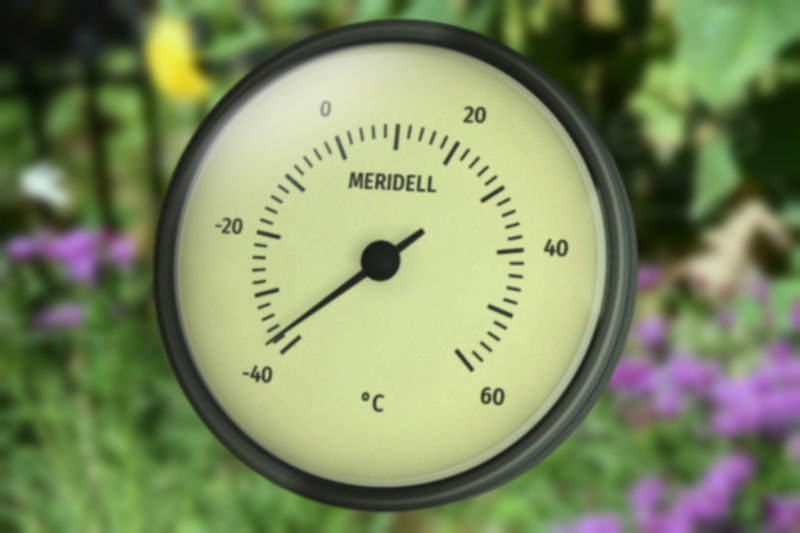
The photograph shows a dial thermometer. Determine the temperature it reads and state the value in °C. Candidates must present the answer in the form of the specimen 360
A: -38
